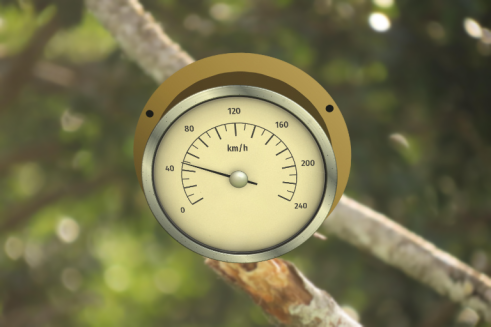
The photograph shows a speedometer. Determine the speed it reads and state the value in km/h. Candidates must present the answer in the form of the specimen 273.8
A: 50
